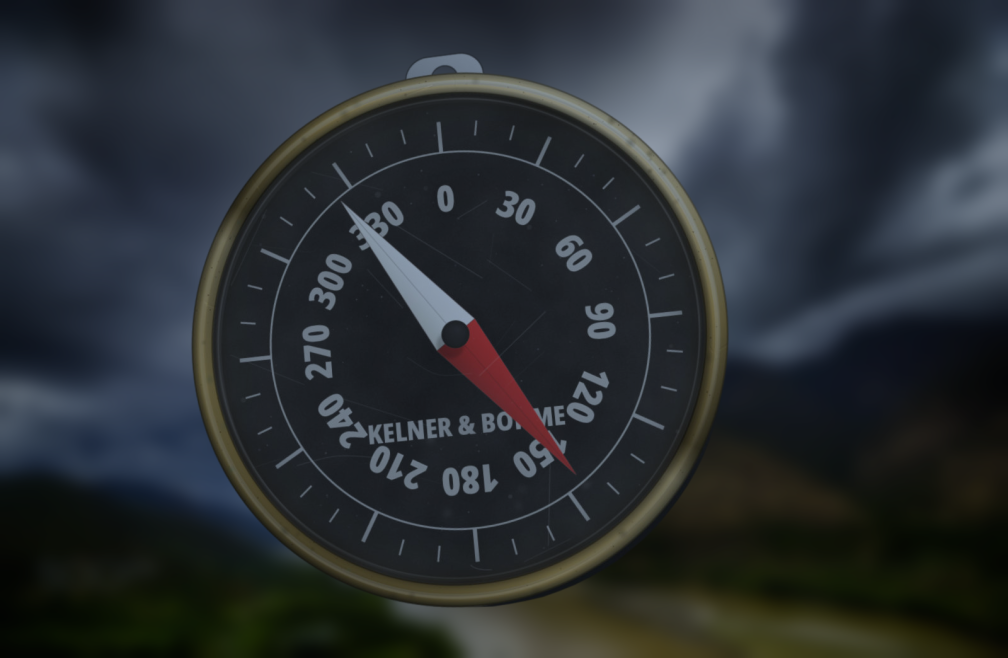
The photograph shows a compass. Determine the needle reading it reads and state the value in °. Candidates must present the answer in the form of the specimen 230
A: 145
